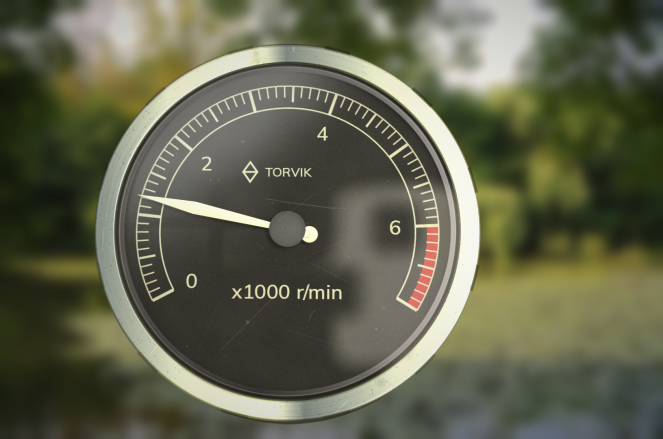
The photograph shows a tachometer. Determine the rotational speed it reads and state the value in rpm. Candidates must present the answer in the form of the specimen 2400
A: 1200
